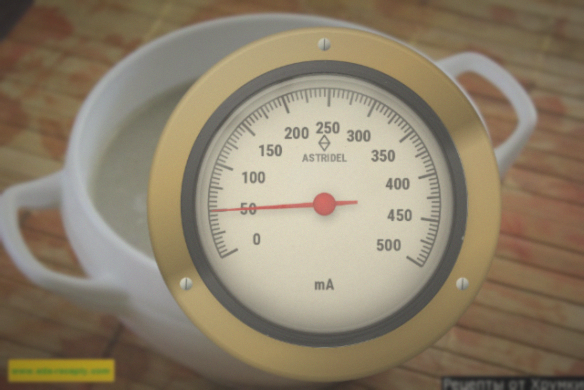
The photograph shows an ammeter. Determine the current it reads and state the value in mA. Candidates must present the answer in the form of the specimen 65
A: 50
